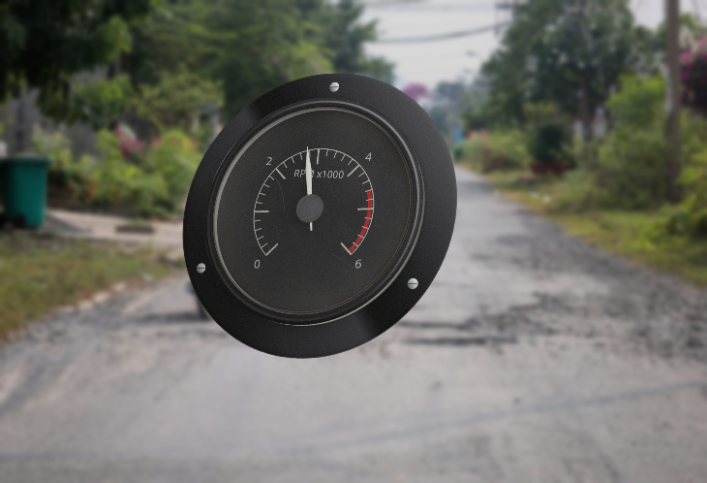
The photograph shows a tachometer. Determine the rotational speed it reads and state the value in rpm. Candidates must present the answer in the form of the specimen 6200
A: 2800
